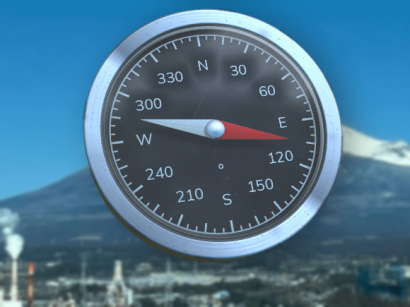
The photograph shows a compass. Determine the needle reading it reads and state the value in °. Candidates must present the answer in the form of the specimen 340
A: 105
